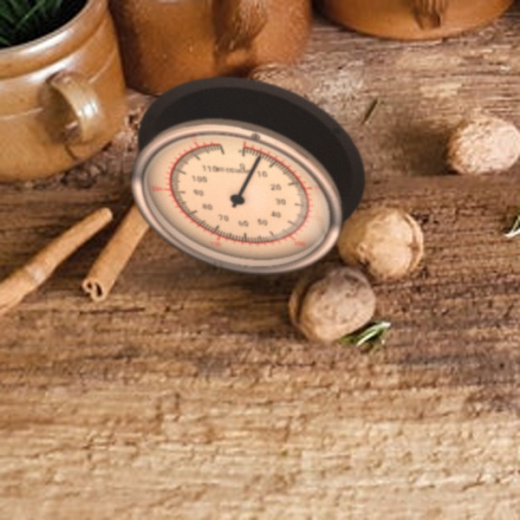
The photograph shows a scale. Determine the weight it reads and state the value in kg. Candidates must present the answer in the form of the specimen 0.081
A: 5
